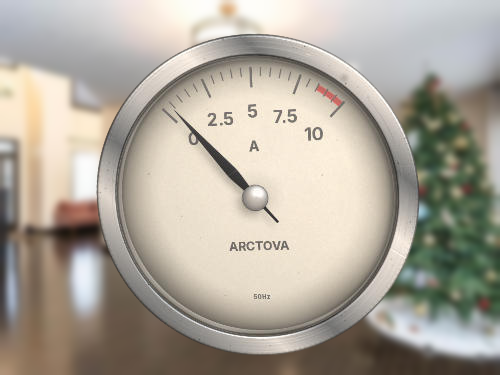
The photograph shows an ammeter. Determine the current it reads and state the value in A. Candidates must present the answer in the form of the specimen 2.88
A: 0.5
